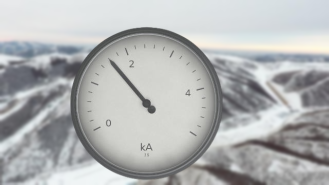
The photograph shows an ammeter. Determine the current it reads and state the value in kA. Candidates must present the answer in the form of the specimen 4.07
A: 1.6
